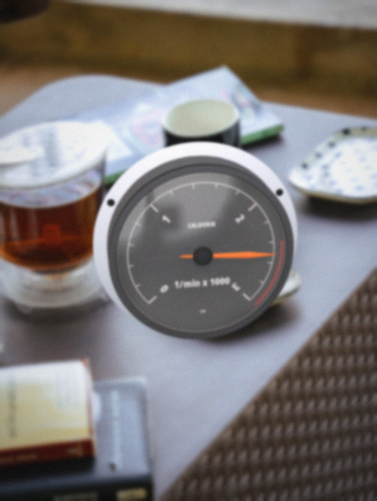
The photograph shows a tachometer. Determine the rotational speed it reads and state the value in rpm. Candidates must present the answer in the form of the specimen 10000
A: 2500
